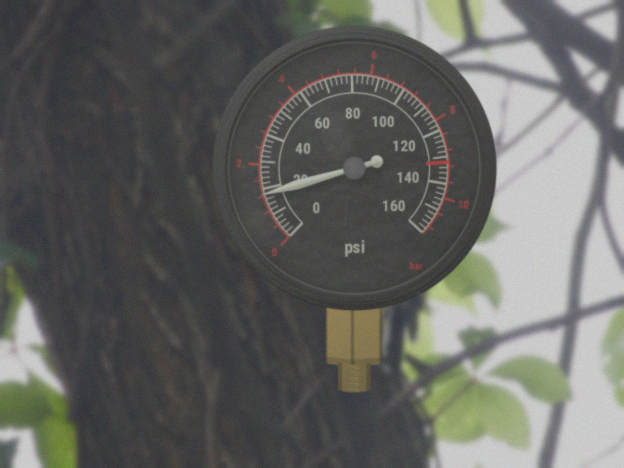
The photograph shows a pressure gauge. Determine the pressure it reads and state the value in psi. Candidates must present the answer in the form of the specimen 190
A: 18
